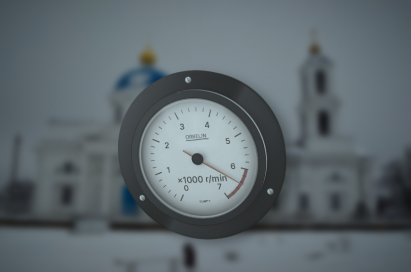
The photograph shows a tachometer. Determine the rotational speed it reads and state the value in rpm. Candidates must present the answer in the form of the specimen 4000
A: 6400
